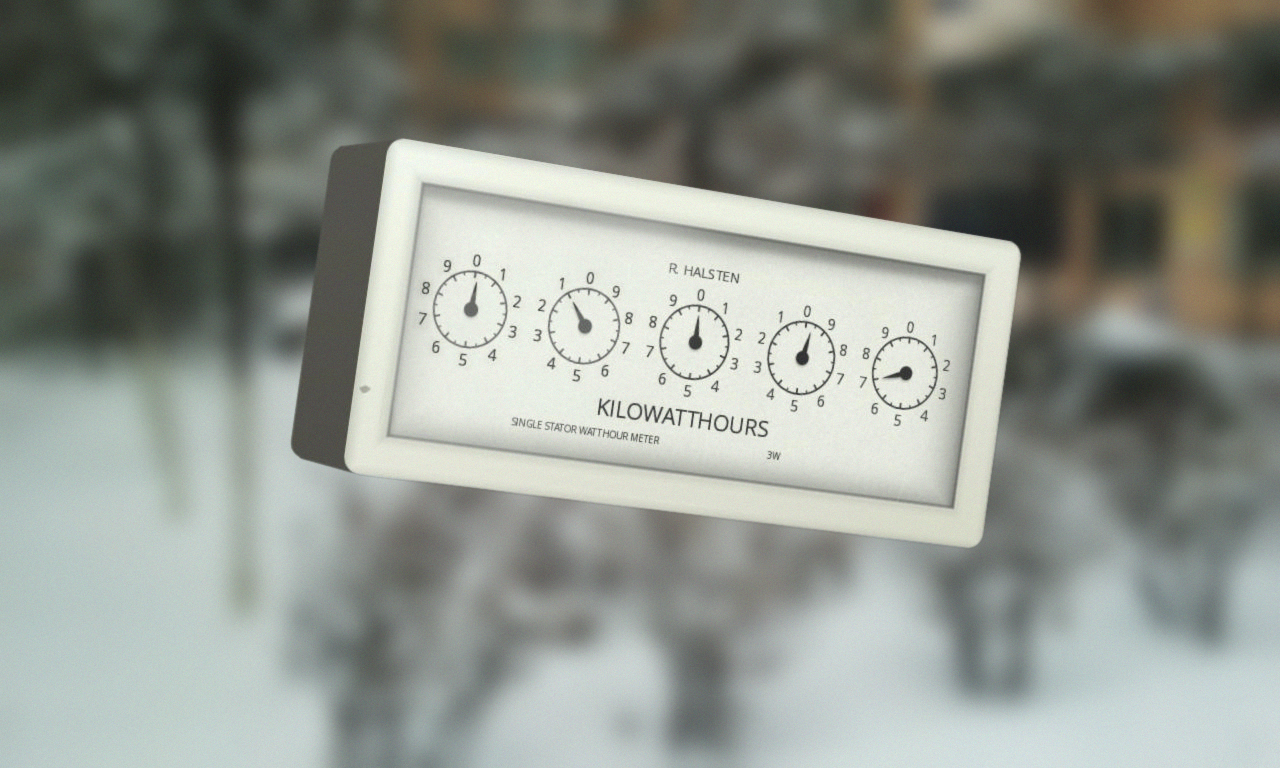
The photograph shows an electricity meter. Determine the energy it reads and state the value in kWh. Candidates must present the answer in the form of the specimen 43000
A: 997
